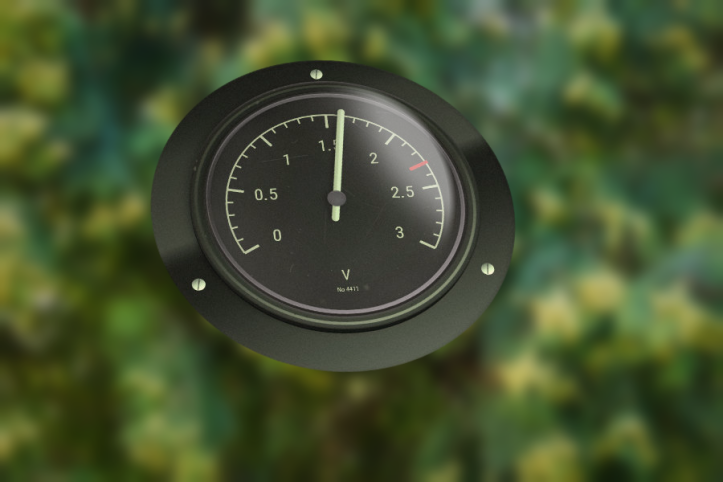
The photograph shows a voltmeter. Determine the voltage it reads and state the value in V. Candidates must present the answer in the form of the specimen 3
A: 1.6
